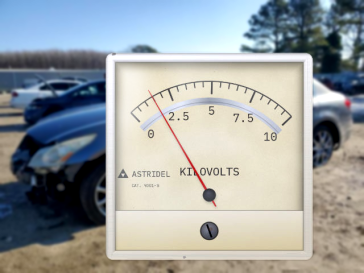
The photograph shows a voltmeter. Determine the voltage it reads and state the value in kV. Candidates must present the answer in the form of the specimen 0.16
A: 1.5
